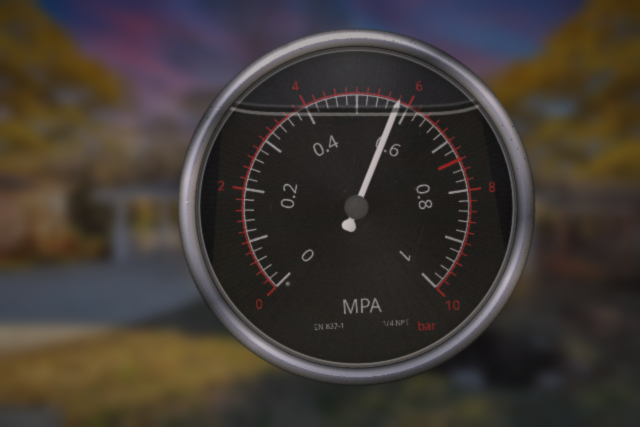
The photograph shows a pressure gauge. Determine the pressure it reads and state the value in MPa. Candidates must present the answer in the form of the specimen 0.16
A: 0.58
